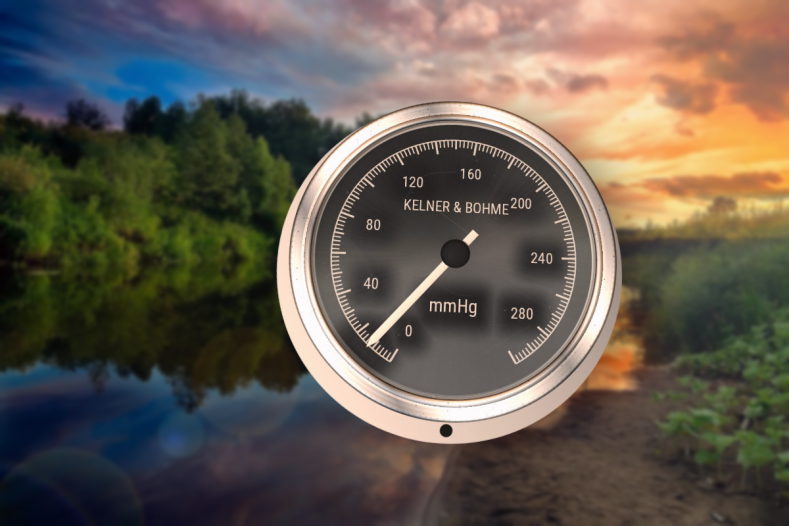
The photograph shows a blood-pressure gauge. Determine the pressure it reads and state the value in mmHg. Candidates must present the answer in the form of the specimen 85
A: 12
